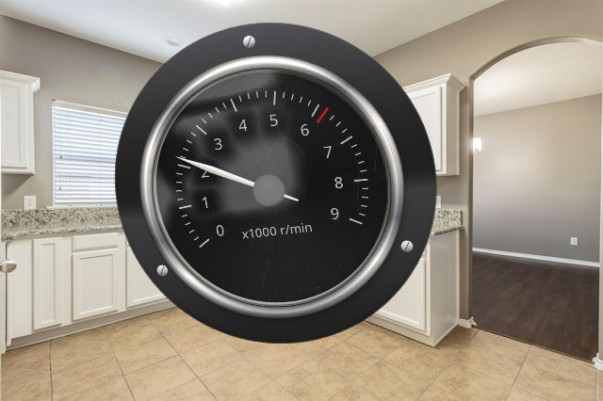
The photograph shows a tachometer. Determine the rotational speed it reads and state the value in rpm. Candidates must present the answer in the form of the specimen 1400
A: 2200
